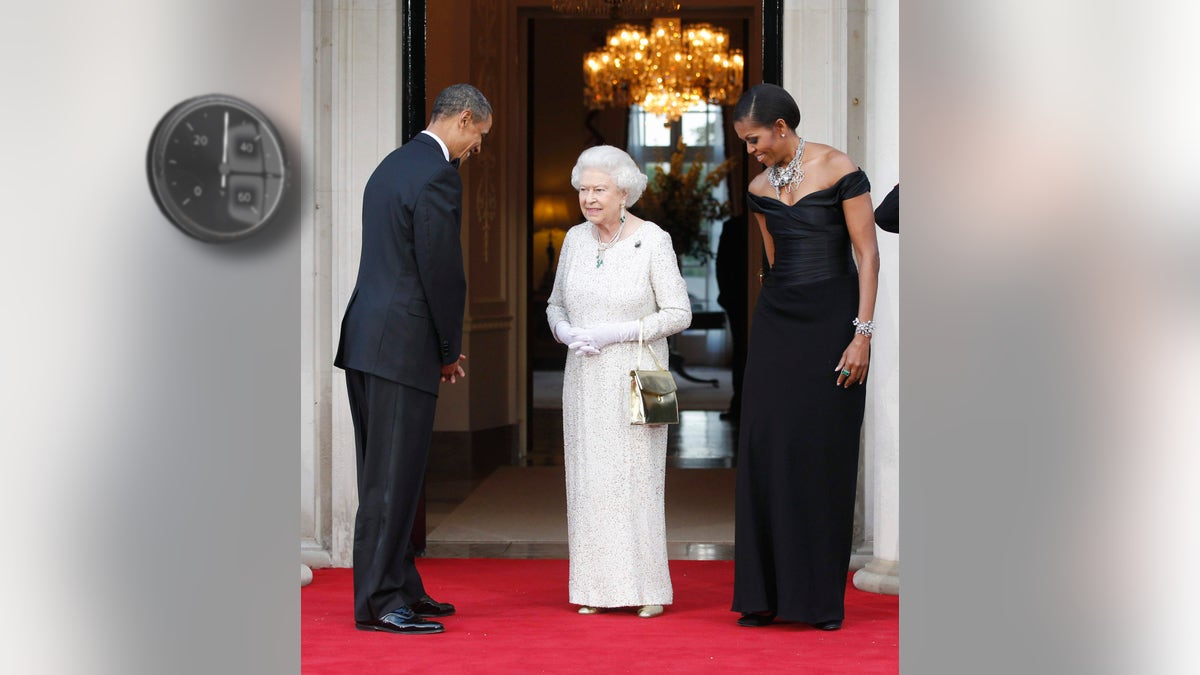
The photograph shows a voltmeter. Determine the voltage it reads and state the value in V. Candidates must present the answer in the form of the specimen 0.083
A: 30
